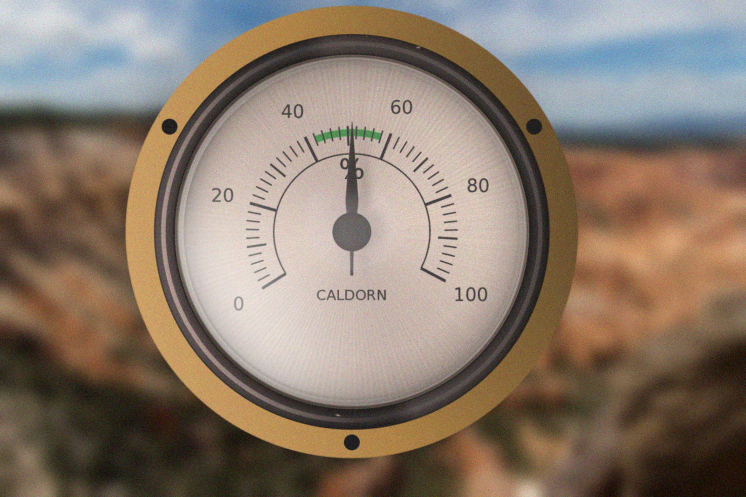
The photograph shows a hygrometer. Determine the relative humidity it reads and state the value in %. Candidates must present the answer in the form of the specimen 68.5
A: 51
